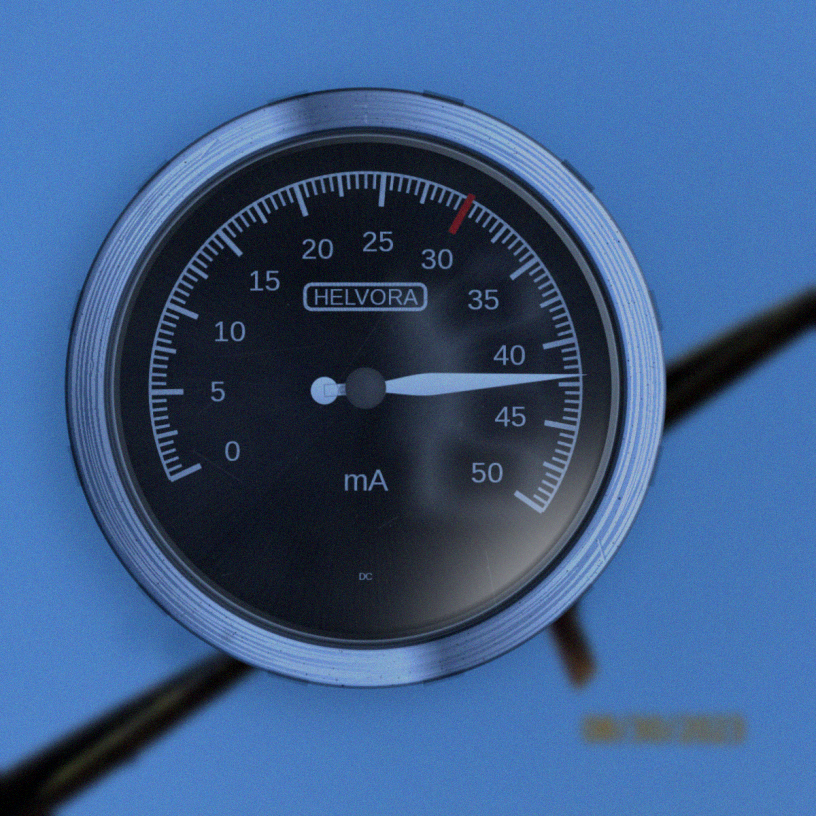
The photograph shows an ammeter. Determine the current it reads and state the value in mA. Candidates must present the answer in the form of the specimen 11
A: 42
